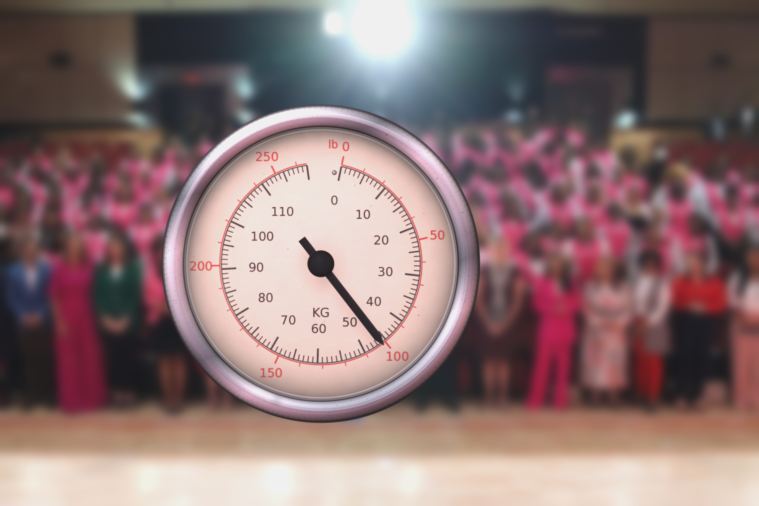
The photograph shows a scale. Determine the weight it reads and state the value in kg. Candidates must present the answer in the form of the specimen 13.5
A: 46
